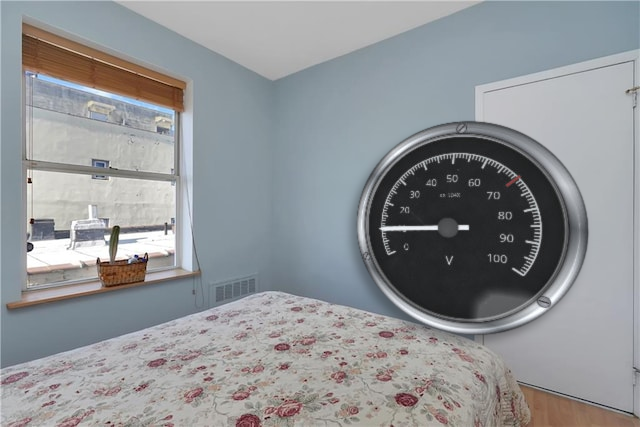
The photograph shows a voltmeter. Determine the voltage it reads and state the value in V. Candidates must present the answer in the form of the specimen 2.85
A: 10
